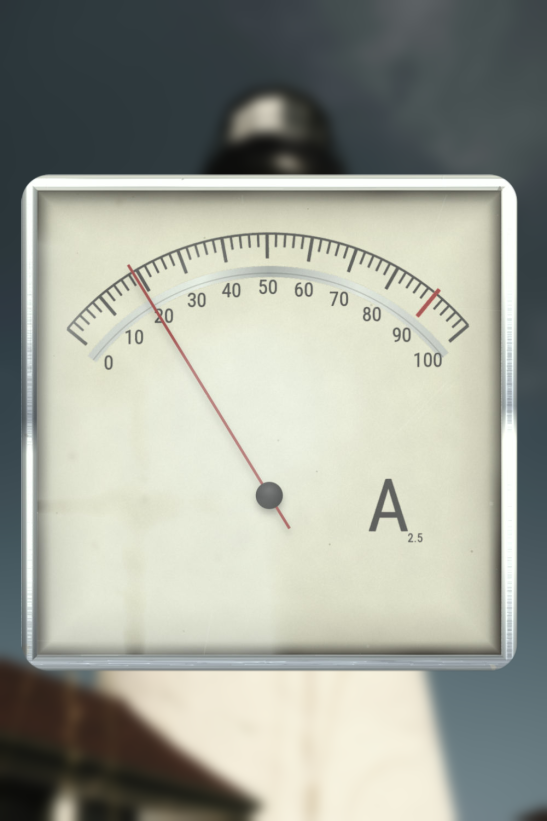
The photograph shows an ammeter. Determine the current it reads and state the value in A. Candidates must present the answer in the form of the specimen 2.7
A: 19
